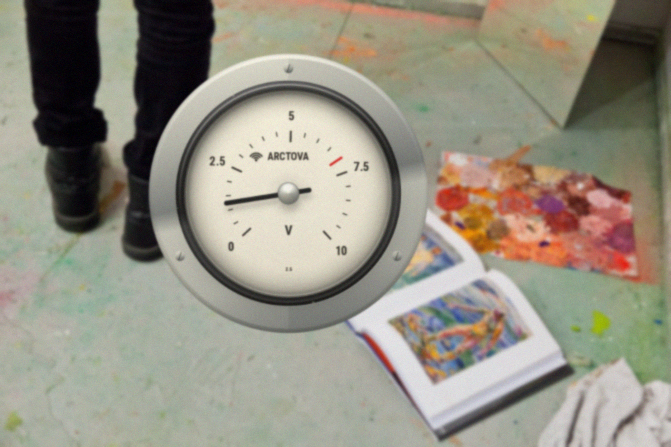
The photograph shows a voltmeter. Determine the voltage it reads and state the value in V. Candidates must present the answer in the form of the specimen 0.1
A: 1.25
